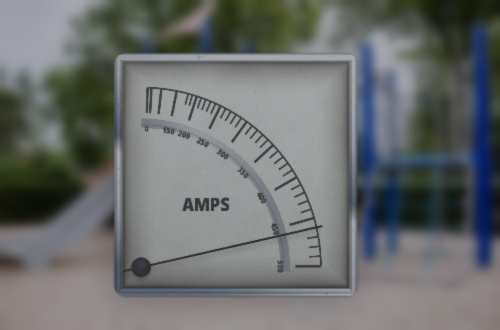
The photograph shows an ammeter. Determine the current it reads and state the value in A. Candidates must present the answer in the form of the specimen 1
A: 460
